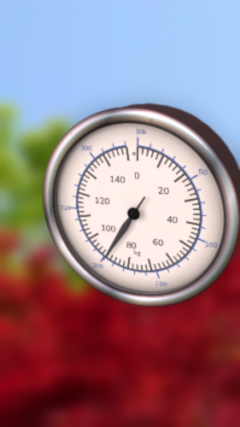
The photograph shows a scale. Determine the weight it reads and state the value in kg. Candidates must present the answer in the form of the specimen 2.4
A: 90
